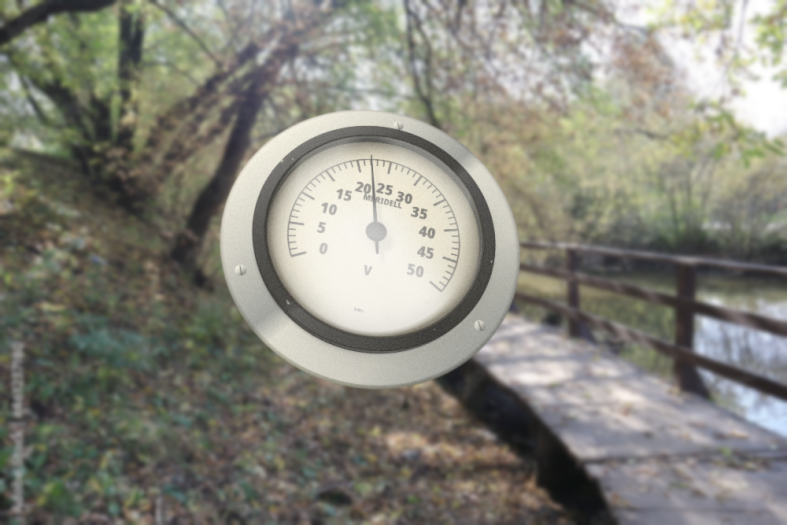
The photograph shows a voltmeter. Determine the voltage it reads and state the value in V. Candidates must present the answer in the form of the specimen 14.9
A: 22
